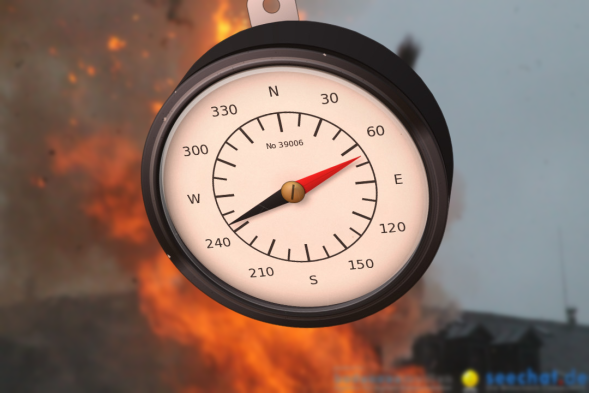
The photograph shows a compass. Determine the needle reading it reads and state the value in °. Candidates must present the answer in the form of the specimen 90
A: 67.5
